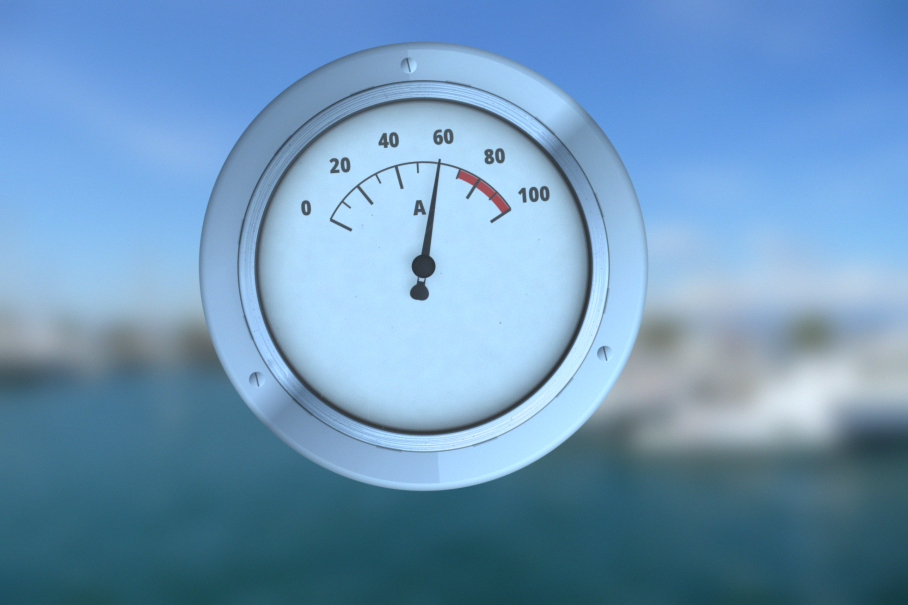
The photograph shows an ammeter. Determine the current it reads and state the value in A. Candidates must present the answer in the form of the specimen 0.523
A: 60
